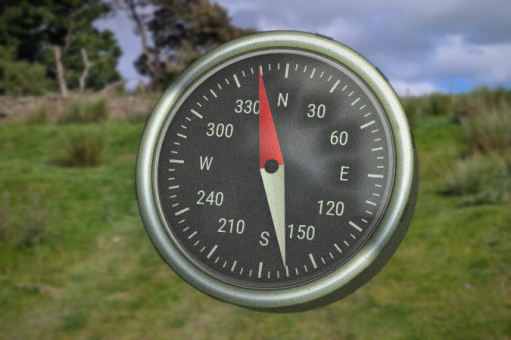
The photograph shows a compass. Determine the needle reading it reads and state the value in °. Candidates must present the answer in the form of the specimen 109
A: 345
